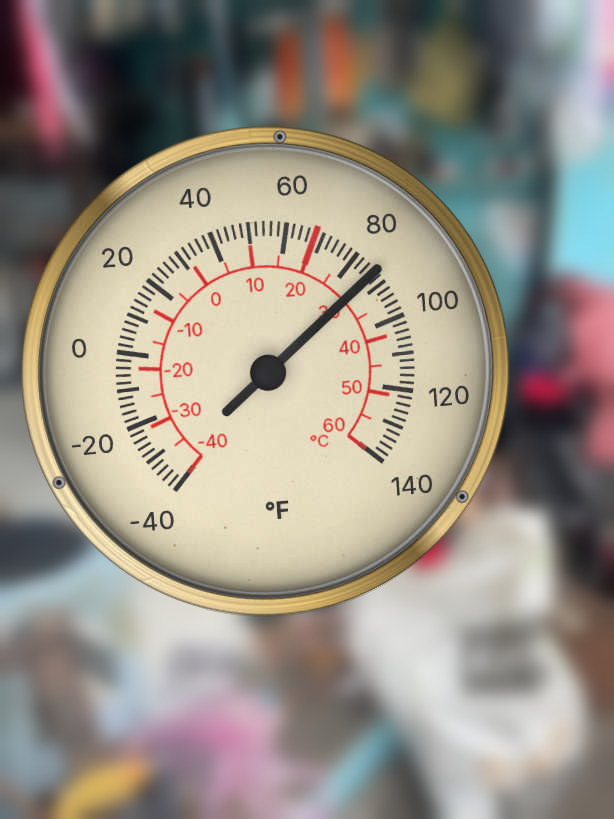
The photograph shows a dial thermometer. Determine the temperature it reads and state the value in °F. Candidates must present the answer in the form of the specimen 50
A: 86
